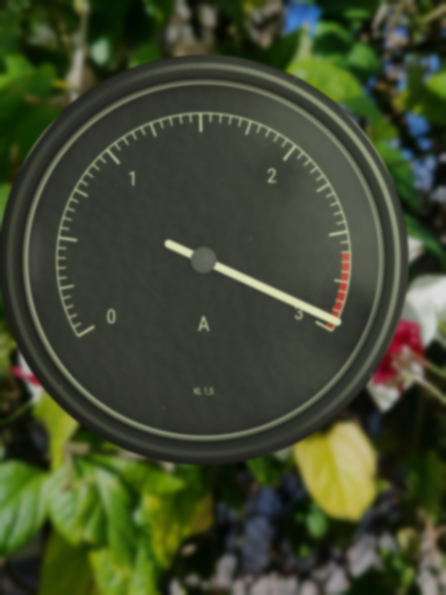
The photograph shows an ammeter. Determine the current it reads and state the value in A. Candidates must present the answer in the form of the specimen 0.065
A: 2.95
